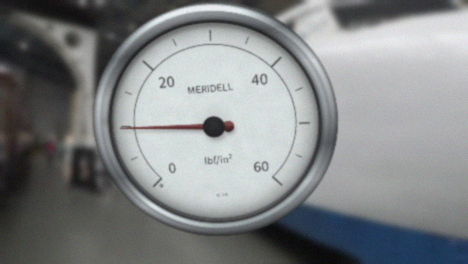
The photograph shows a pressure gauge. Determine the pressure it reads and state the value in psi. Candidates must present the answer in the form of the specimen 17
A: 10
